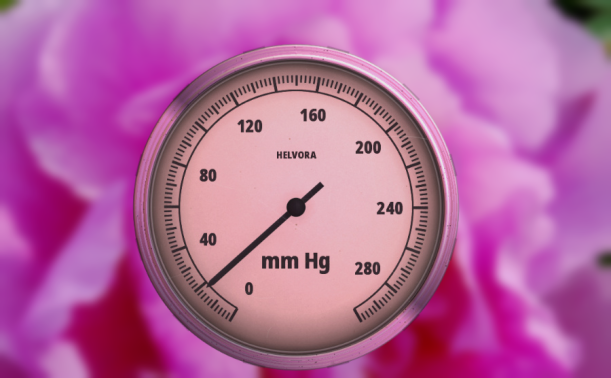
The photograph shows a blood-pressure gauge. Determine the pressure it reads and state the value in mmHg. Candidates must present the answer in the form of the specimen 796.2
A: 18
